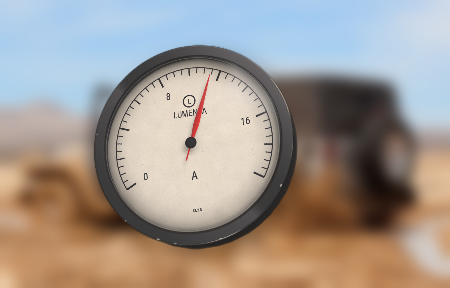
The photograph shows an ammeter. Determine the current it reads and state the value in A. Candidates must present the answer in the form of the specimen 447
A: 11.5
